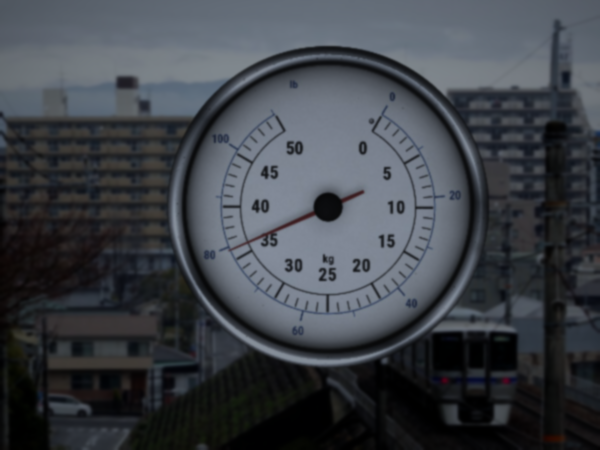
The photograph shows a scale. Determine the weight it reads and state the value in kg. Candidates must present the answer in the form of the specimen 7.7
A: 36
